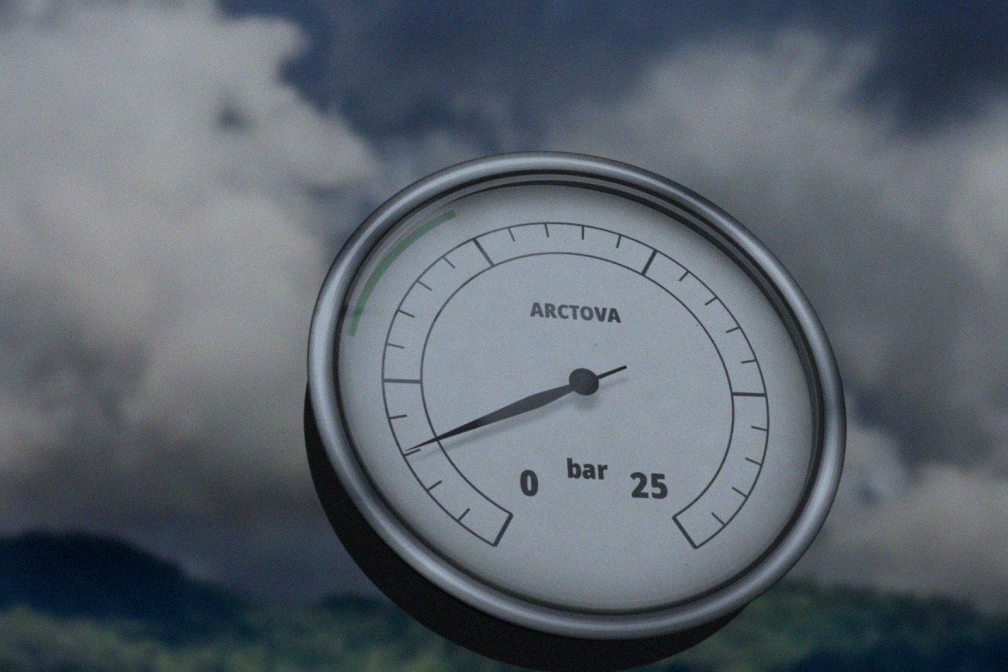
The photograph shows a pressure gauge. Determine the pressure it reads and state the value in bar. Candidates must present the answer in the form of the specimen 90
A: 3
